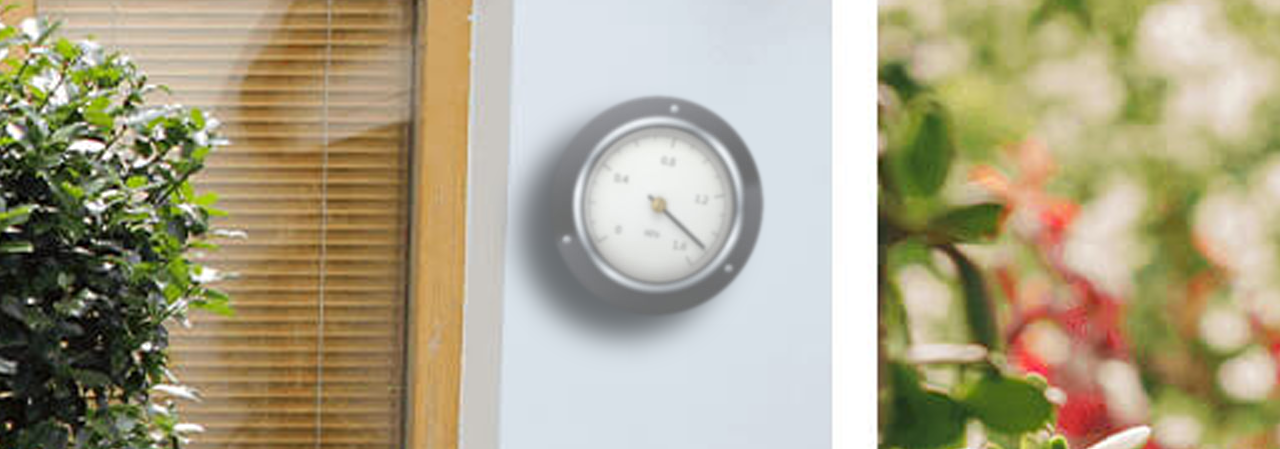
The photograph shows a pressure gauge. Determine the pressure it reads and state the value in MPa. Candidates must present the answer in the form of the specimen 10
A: 1.5
